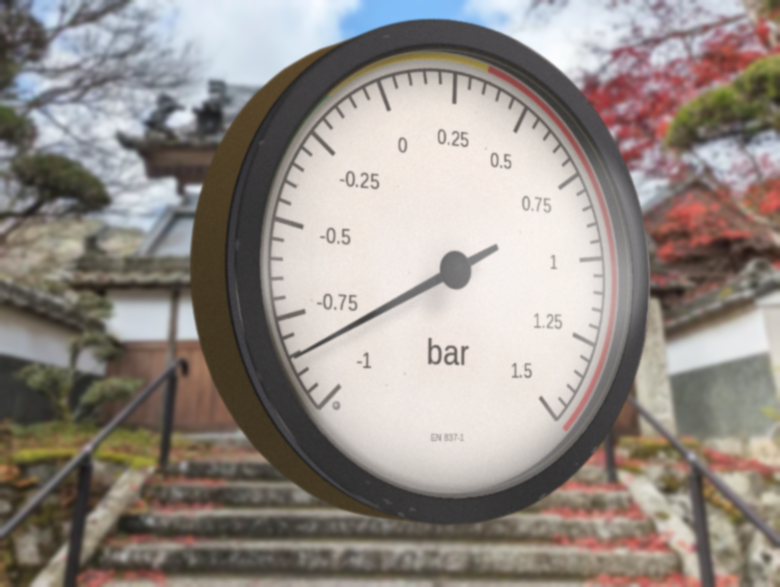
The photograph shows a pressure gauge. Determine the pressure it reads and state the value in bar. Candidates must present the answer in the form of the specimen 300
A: -0.85
